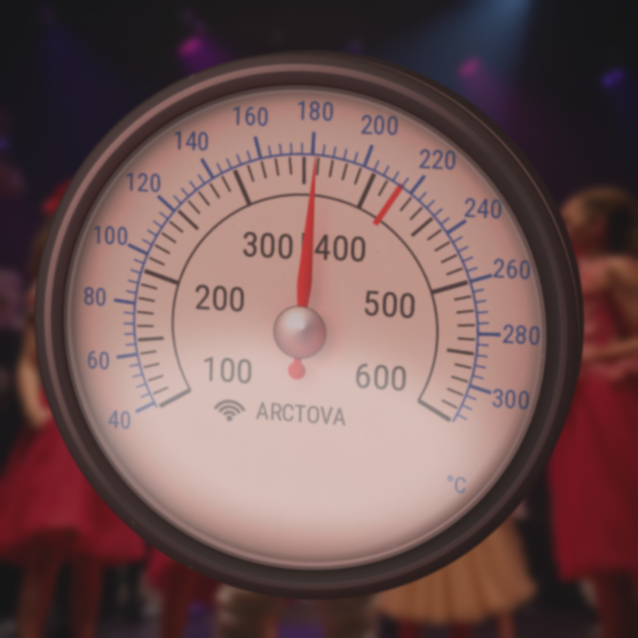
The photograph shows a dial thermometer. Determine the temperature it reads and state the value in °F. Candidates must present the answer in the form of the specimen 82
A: 360
